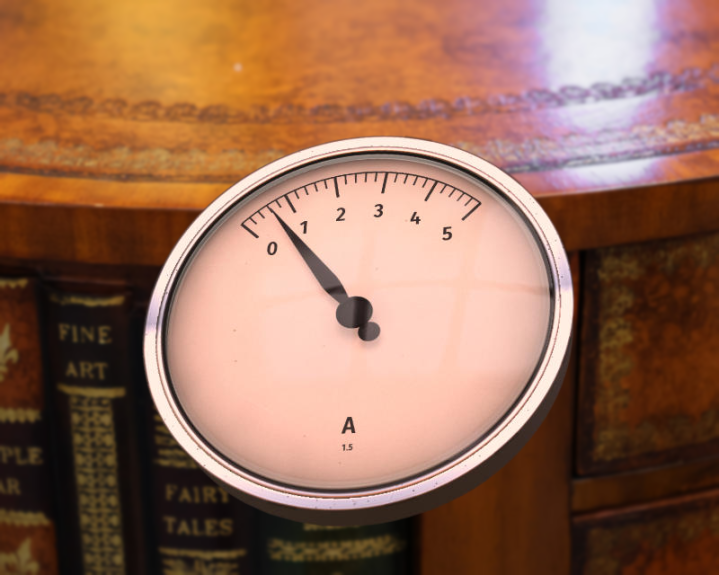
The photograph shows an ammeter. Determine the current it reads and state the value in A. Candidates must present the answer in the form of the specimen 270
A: 0.6
